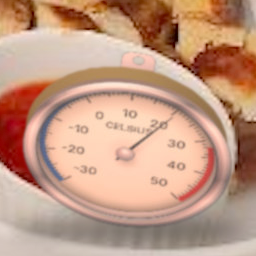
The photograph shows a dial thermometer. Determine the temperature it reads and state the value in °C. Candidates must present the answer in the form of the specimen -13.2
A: 20
